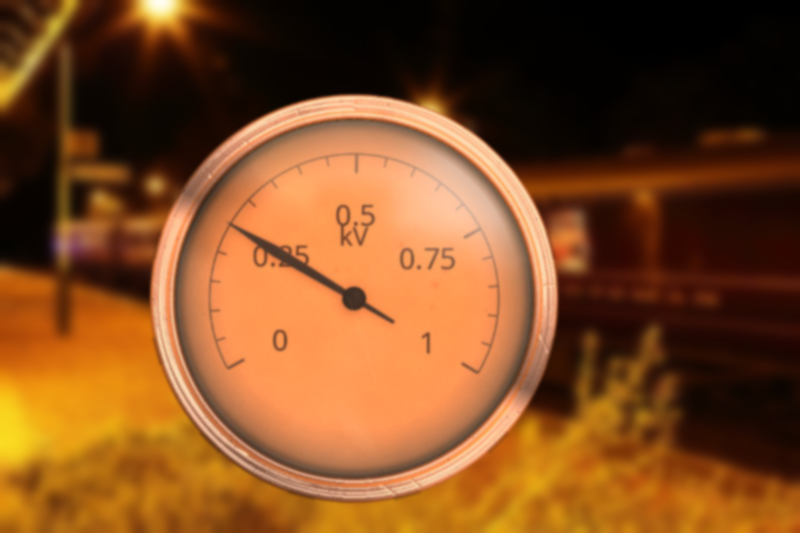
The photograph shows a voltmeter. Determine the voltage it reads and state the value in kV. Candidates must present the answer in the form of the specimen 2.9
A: 0.25
